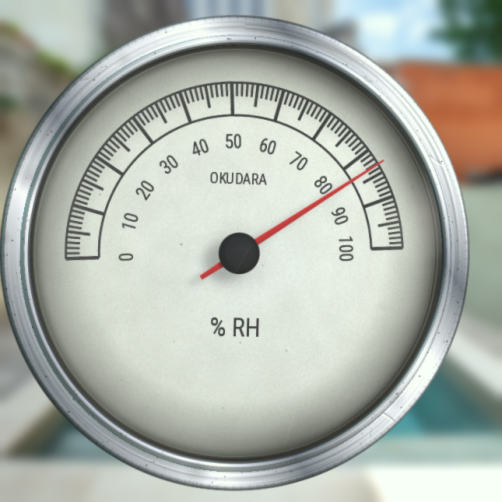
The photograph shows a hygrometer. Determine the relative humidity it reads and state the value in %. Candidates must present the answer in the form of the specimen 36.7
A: 83
